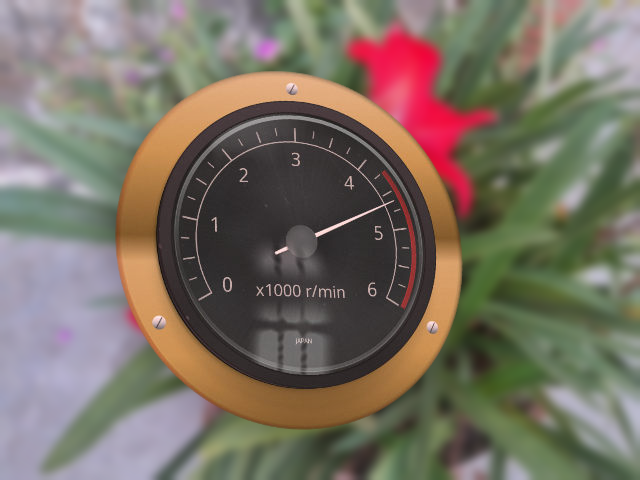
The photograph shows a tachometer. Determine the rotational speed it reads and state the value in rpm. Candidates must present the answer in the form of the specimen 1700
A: 4625
